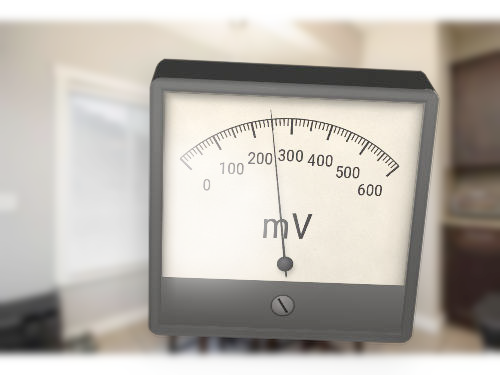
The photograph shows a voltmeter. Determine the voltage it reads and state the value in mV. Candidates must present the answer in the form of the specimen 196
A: 250
